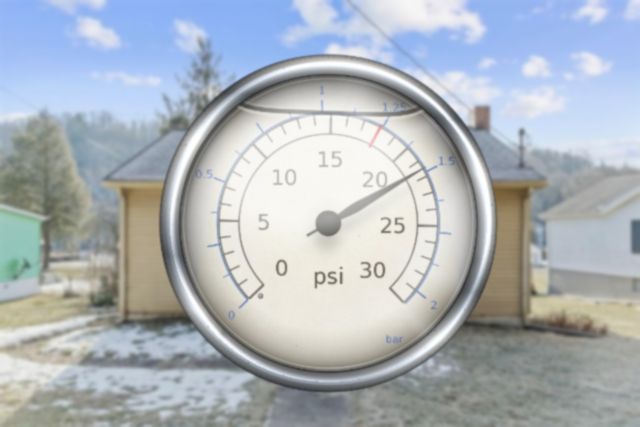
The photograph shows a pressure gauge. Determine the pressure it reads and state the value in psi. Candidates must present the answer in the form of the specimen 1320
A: 21.5
